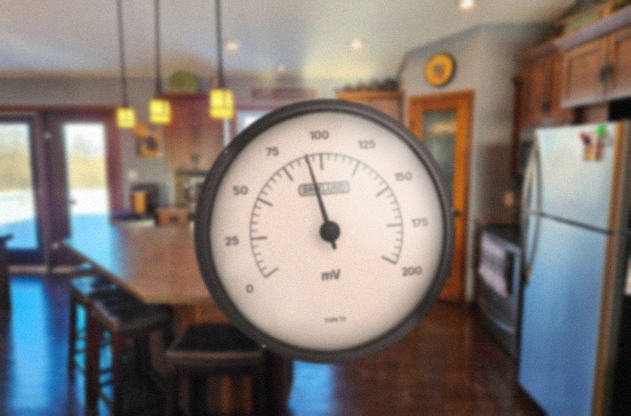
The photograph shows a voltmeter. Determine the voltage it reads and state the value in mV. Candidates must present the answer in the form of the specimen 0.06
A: 90
